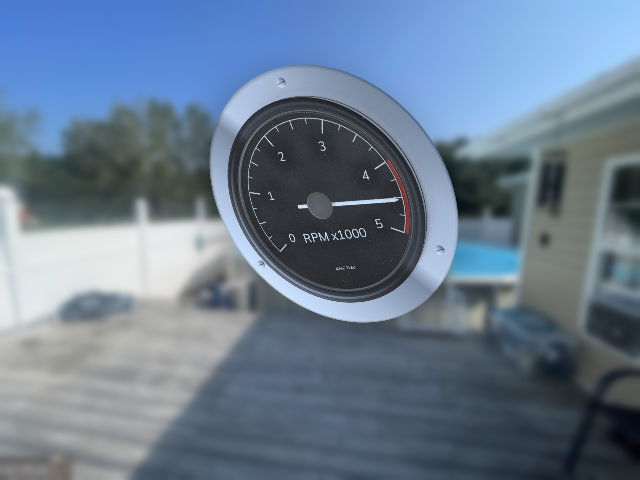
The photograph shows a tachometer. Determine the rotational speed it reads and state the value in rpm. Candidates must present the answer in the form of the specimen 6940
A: 4500
